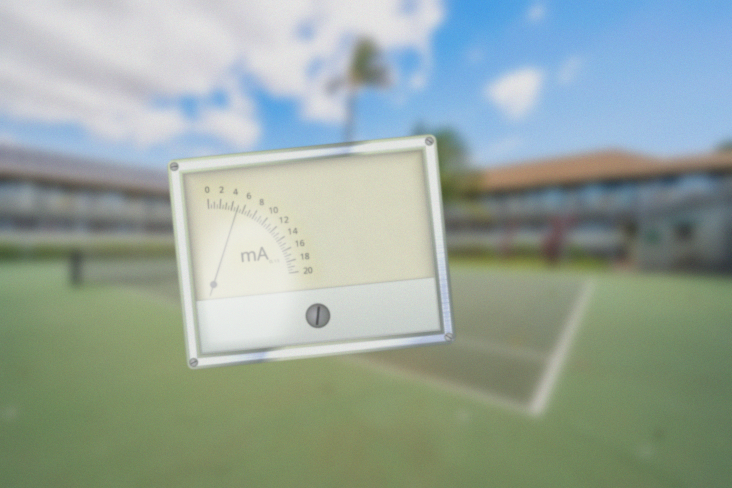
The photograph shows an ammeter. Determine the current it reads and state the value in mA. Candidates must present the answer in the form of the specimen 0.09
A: 5
